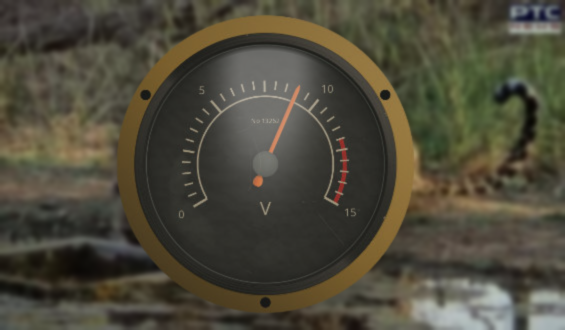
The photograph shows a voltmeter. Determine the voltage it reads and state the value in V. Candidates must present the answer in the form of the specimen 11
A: 9
